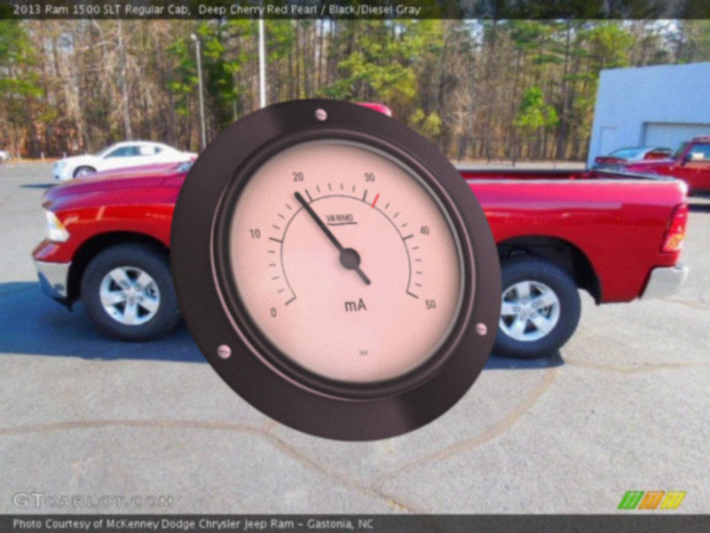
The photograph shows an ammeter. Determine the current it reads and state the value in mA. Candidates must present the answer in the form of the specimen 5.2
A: 18
